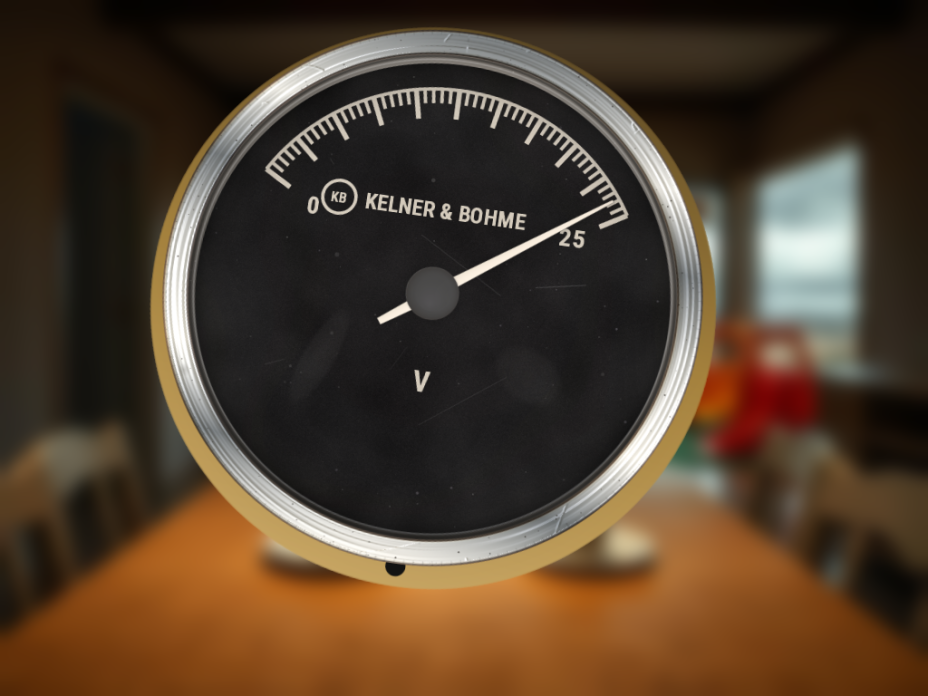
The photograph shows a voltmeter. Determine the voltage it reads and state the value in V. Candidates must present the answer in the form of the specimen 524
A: 24
